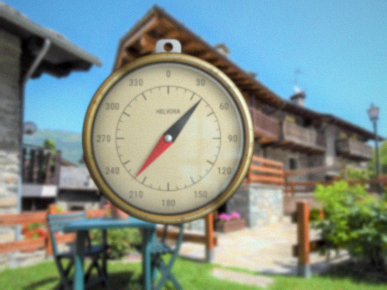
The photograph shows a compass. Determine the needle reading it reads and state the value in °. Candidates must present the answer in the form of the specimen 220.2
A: 220
